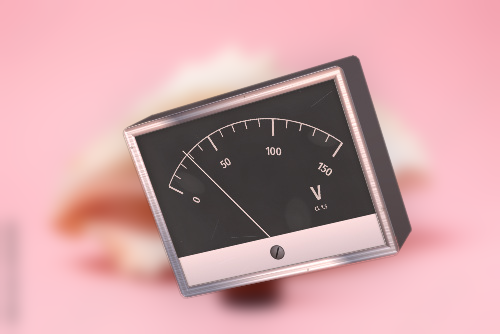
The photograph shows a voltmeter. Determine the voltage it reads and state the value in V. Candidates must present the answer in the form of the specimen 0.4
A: 30
